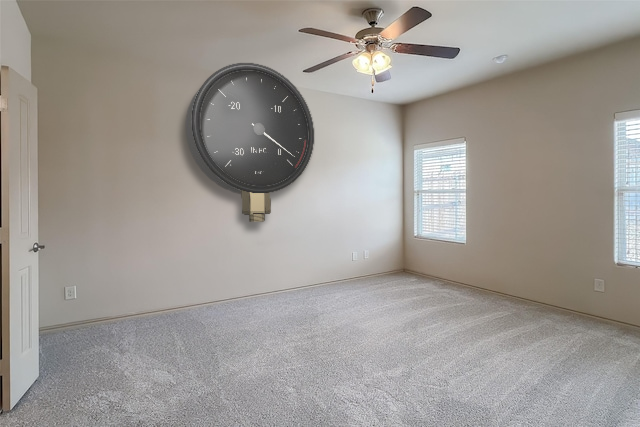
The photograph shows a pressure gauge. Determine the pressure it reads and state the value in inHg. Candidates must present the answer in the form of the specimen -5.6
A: -1
